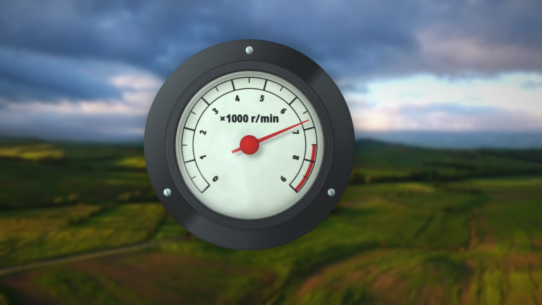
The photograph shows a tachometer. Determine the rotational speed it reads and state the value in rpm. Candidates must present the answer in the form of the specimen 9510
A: 6750
